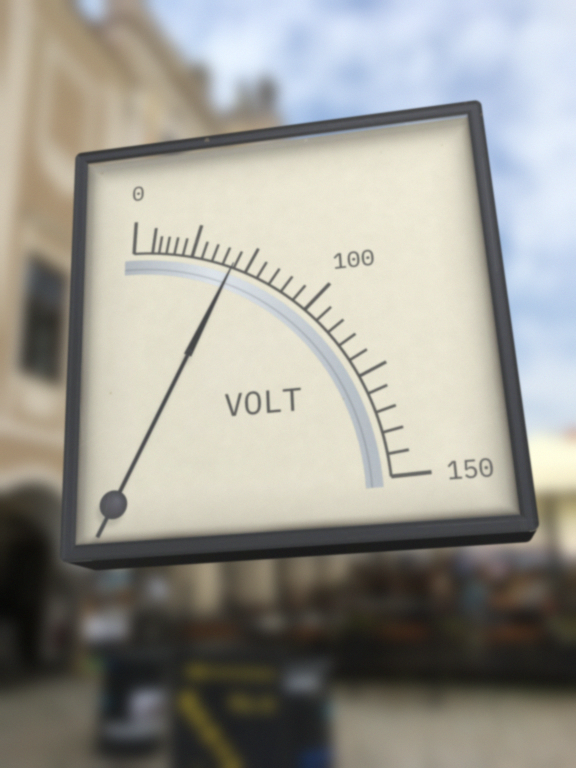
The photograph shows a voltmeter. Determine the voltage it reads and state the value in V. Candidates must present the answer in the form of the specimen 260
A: 70
